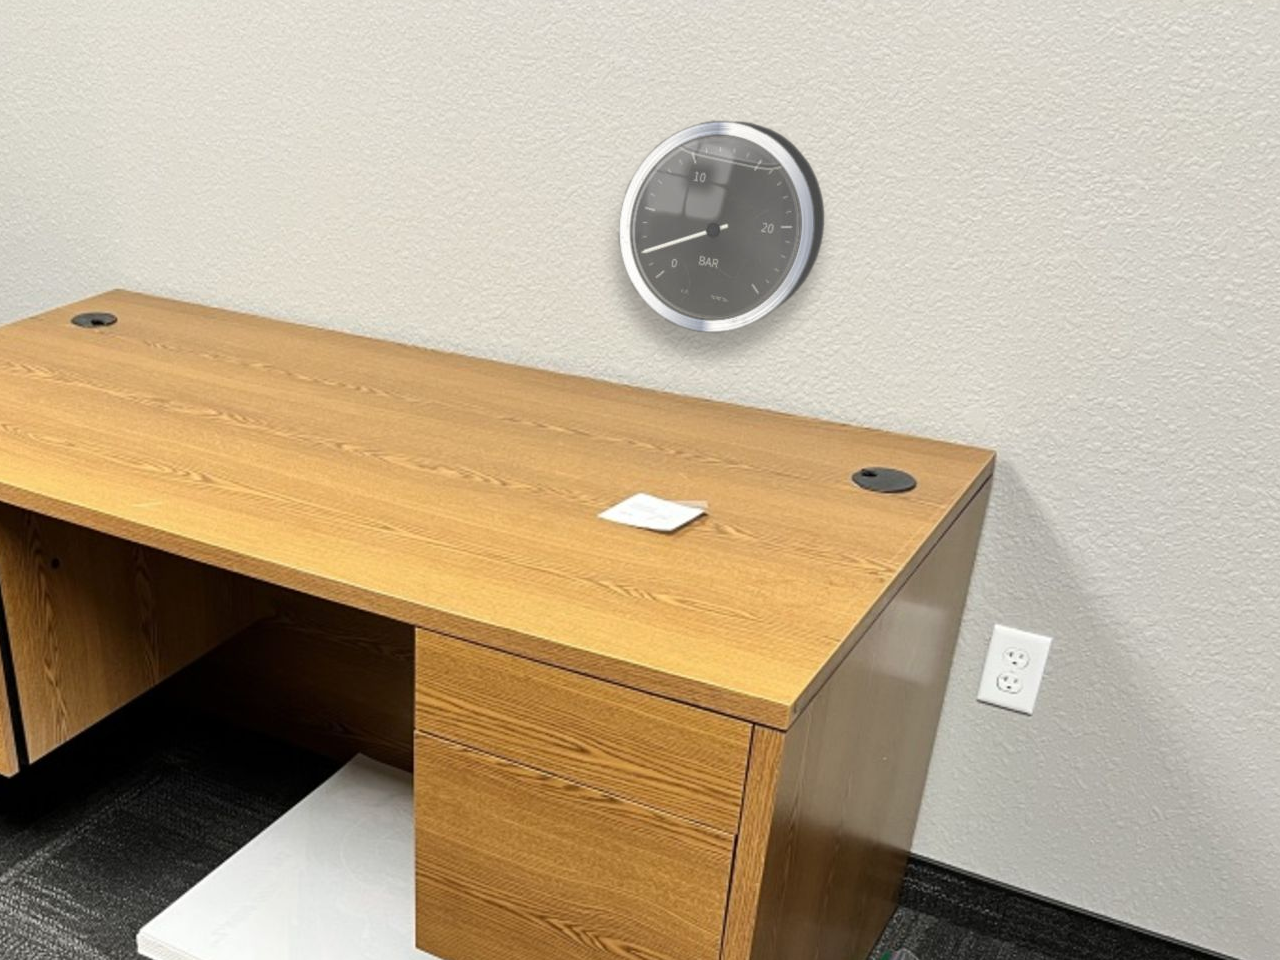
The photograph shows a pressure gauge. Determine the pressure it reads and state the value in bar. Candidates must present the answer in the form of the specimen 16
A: 2
